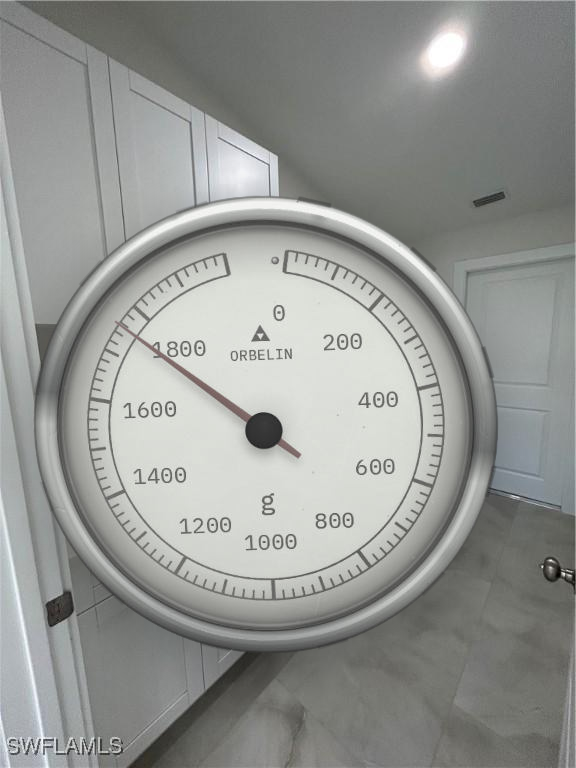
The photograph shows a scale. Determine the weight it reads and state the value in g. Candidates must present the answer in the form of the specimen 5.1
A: 1760
